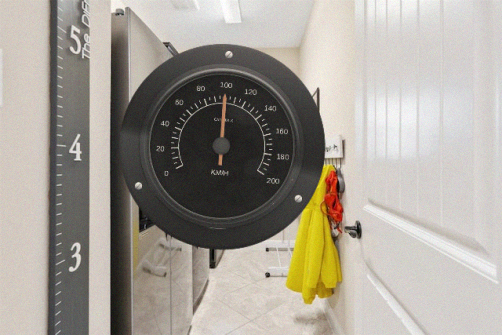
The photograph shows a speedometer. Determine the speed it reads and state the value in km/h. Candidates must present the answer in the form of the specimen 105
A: 100
